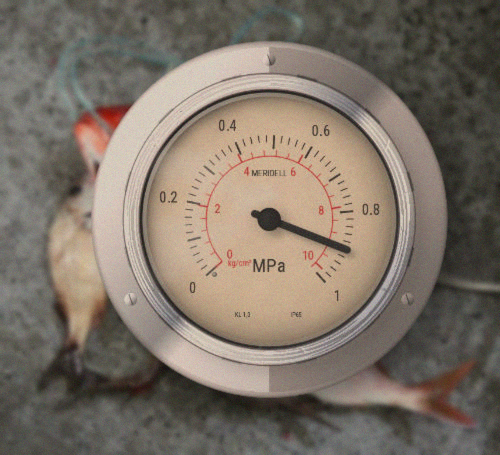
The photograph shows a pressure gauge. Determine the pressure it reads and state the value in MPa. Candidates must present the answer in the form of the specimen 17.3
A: 0.9
